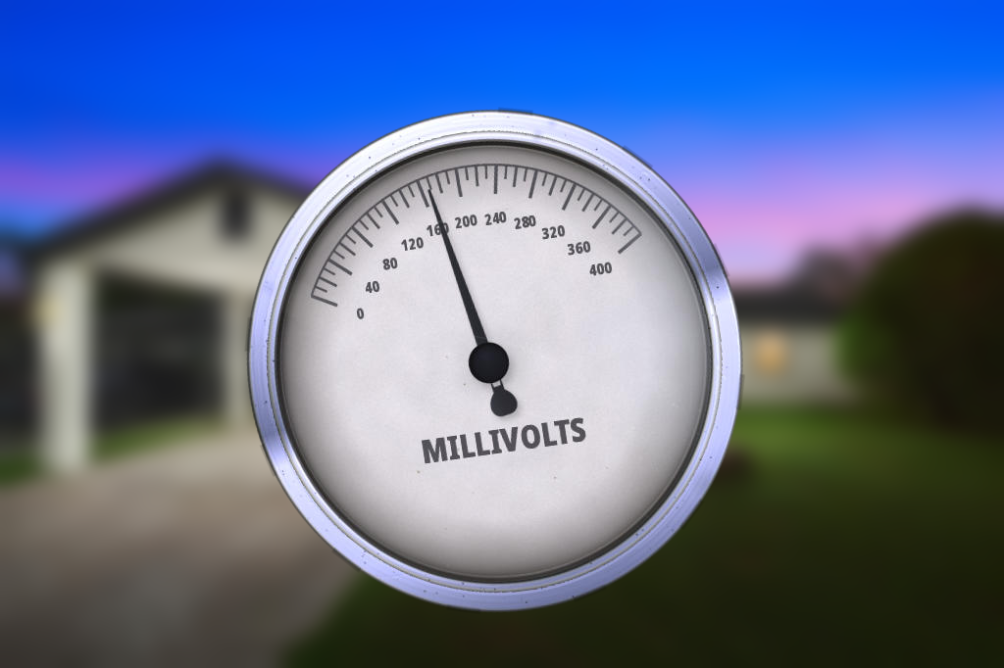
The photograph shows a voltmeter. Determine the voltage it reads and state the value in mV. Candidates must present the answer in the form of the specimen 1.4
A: 170
